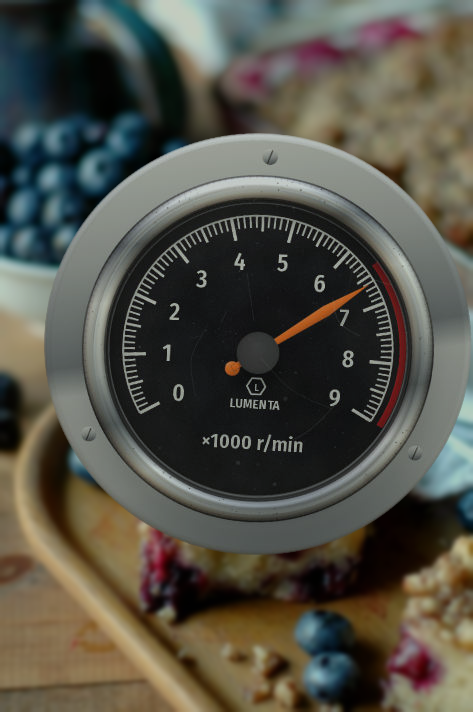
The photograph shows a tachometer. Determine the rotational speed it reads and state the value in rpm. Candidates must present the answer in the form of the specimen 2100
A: 6600
